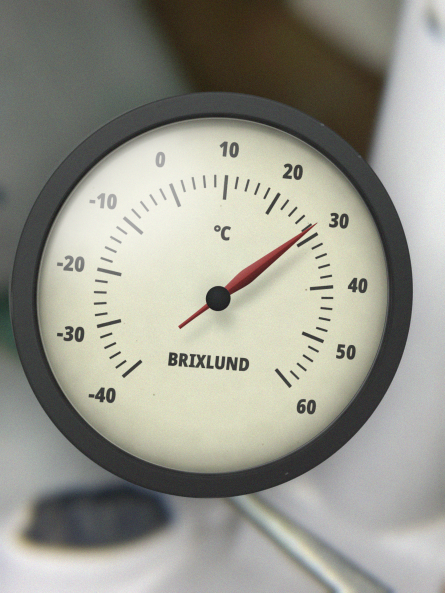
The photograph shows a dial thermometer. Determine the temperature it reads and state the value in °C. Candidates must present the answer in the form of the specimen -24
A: 28
